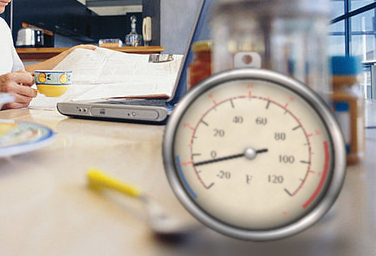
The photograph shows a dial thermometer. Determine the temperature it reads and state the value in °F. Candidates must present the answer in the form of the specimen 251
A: -5
